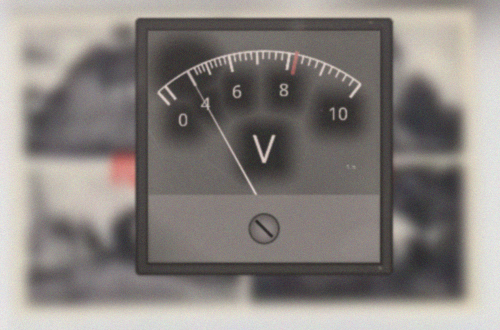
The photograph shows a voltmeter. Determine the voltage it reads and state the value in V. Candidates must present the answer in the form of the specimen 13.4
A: 4
